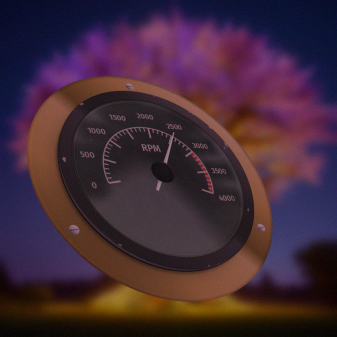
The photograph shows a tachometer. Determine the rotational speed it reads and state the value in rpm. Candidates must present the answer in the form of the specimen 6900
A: 2500
